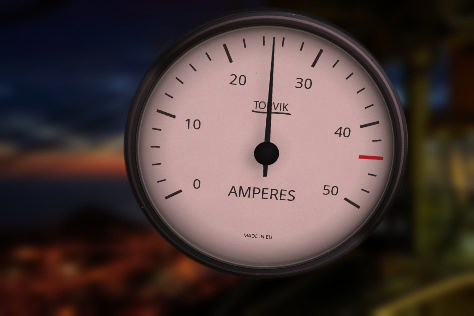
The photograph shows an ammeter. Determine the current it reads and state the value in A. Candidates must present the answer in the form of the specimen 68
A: 25
